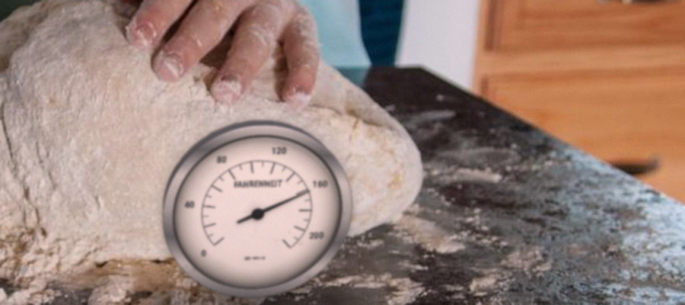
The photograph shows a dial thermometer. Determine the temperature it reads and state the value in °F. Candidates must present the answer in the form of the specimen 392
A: 160
